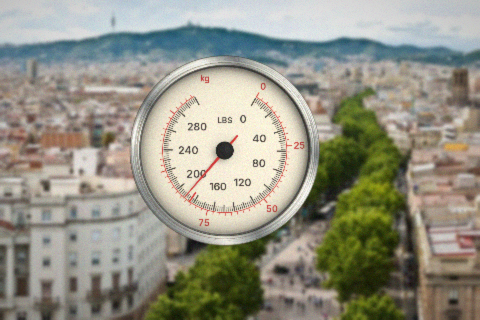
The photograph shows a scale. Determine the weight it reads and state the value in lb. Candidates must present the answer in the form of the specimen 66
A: 190
